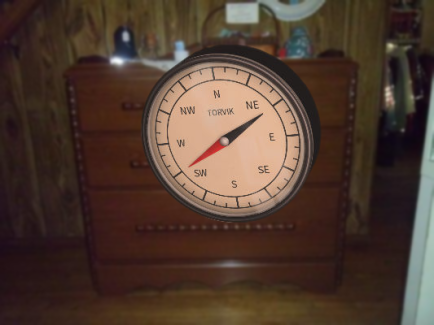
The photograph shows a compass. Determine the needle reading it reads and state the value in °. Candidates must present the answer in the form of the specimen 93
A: 240
